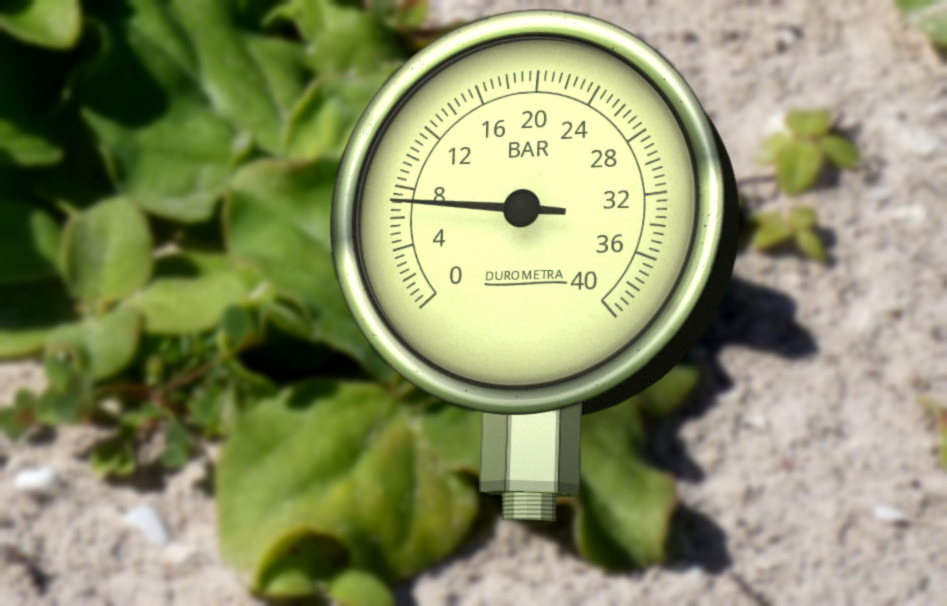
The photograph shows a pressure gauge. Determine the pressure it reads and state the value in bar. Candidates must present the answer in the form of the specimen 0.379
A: 7
